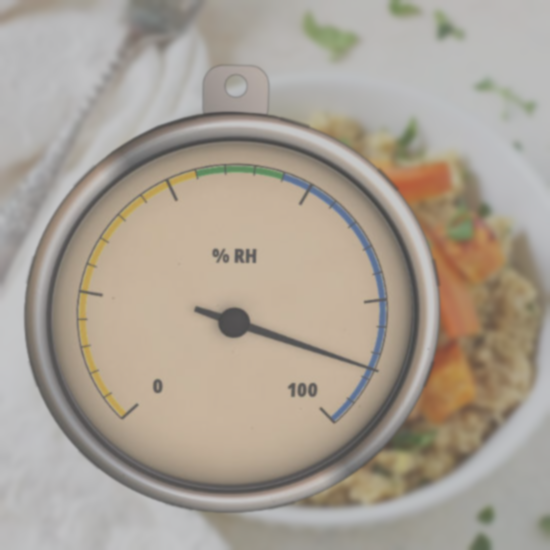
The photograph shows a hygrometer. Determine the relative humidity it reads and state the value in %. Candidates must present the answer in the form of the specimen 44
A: 90
